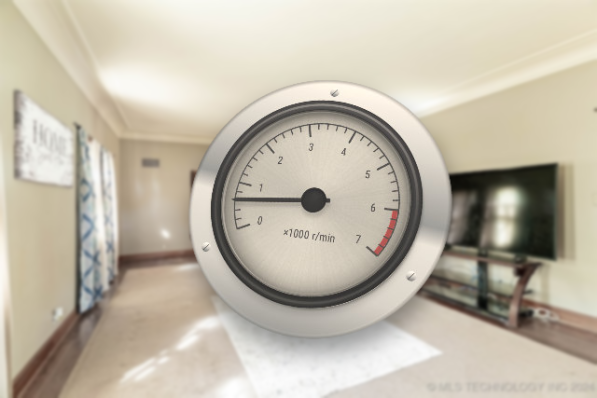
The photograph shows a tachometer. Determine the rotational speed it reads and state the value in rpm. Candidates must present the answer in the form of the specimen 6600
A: 600
